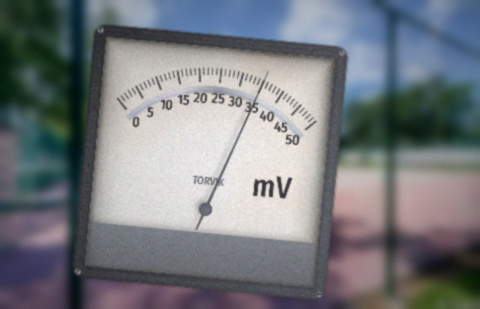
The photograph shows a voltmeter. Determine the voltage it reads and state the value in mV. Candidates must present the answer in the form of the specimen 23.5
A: 35
